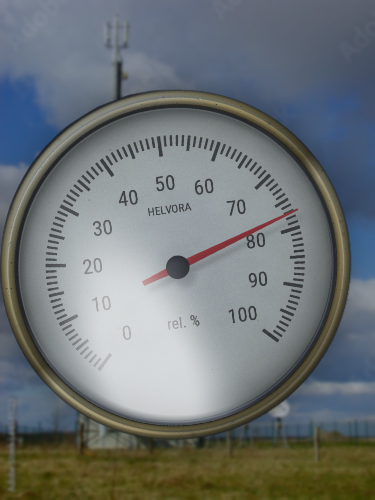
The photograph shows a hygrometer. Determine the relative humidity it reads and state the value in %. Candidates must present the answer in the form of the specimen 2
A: 77
